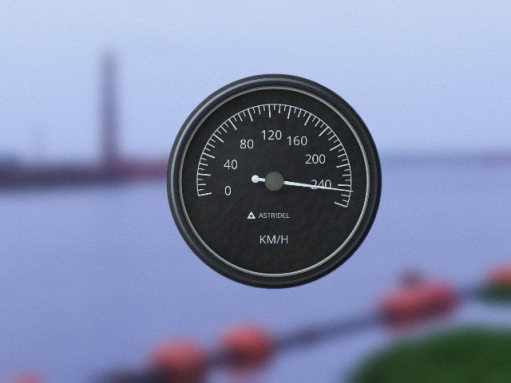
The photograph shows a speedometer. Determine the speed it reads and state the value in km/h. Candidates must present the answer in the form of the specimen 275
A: 245
